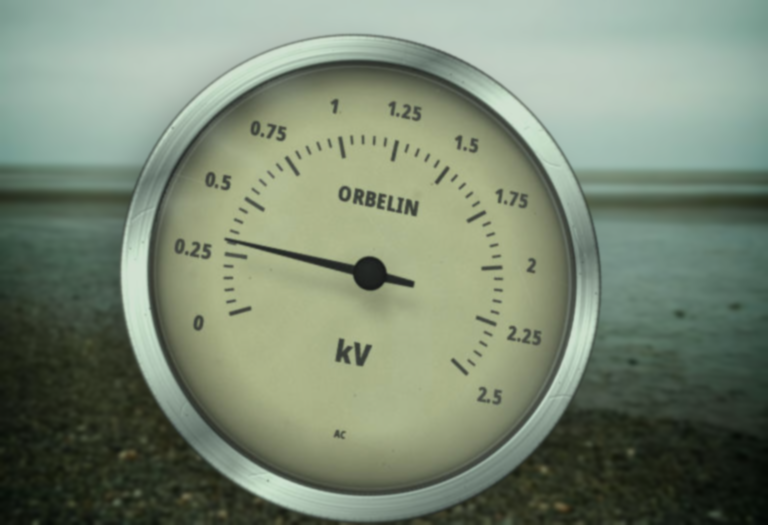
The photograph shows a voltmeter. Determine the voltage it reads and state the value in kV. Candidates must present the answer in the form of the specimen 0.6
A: 0.3
